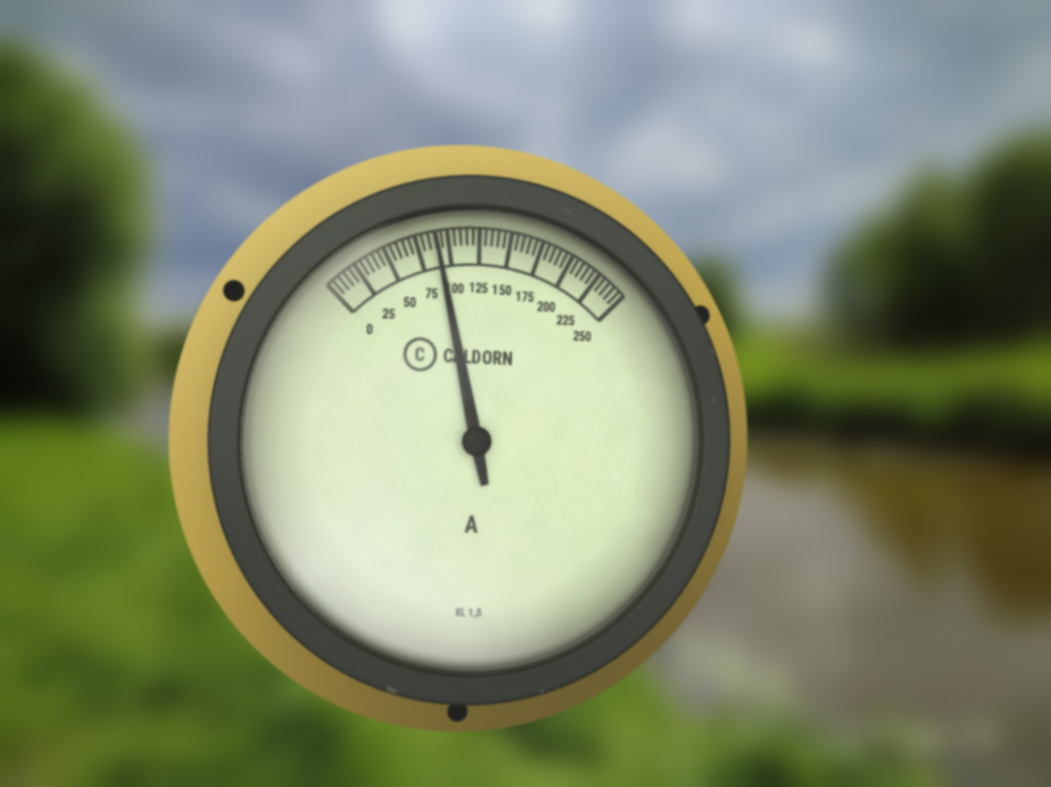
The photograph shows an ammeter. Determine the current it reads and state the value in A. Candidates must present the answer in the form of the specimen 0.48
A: 90
